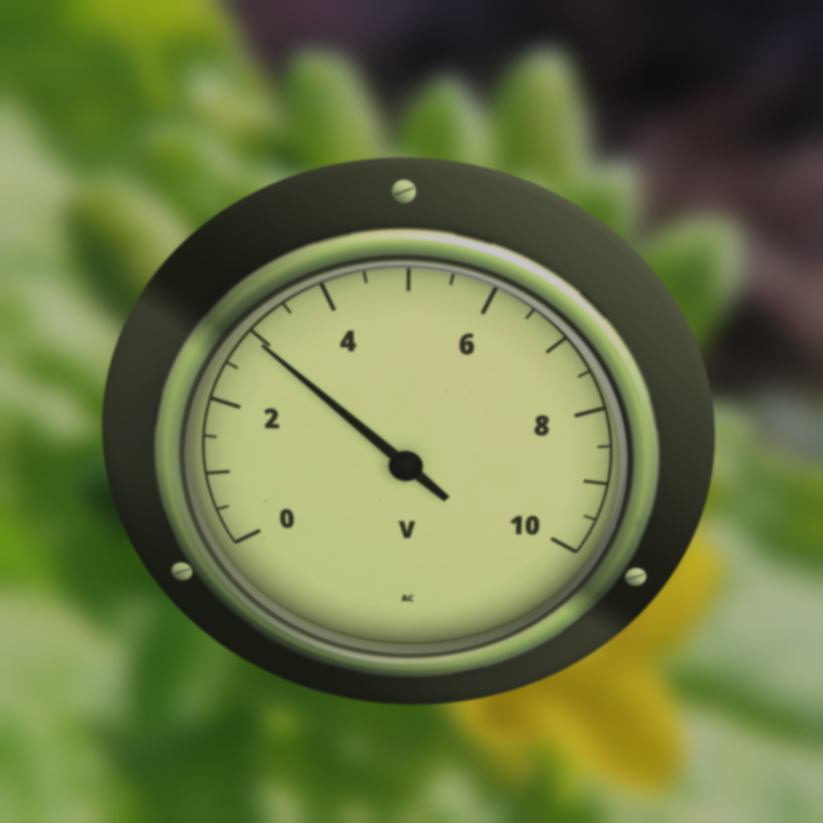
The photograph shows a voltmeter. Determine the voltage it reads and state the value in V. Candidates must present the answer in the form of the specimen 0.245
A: 3
